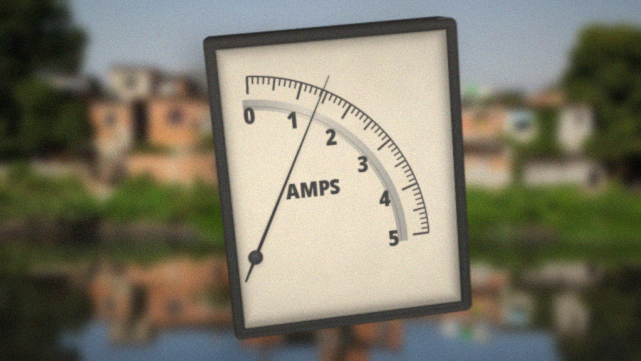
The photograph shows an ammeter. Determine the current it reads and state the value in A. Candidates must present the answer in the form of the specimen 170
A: 1.4
